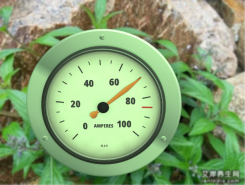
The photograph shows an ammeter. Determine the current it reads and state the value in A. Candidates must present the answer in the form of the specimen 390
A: 70
